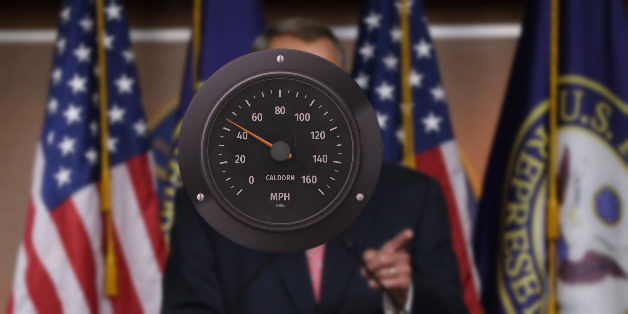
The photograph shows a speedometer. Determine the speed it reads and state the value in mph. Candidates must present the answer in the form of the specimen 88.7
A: 45
